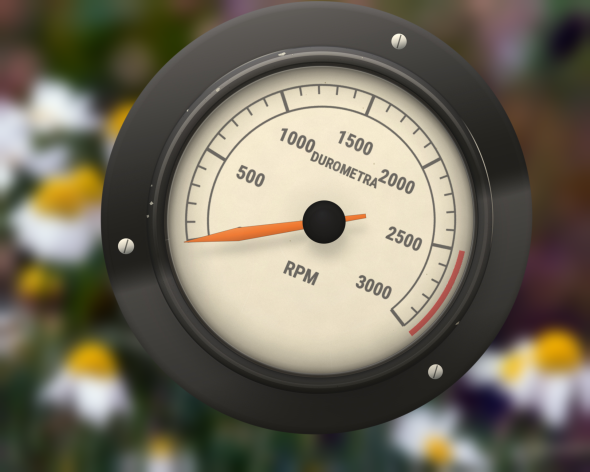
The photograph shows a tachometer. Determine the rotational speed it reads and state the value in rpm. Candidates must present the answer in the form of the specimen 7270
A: 0
